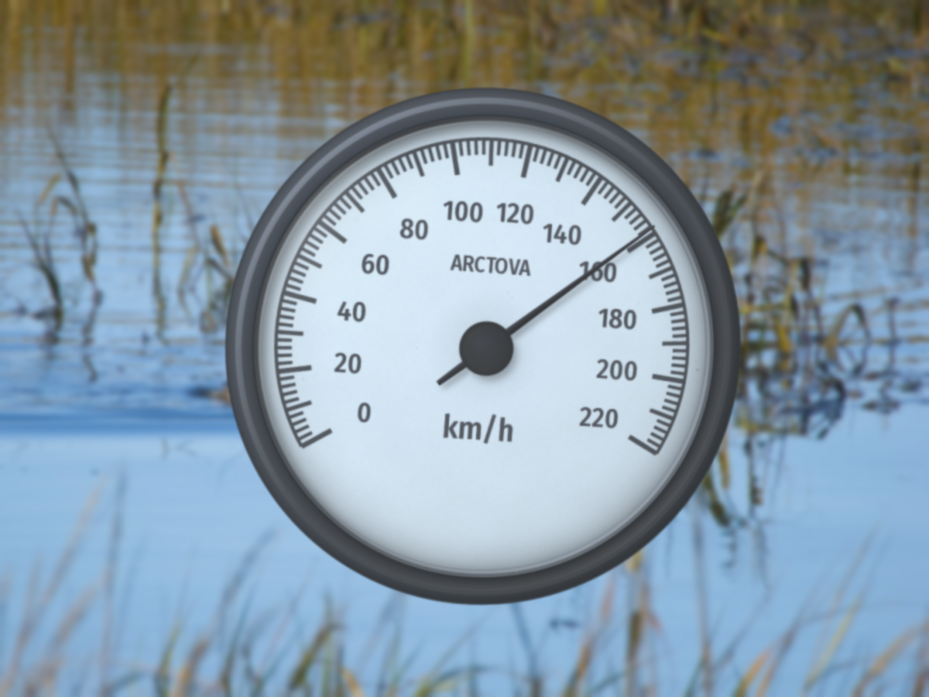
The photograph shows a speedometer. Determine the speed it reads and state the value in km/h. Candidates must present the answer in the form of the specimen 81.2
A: 158
